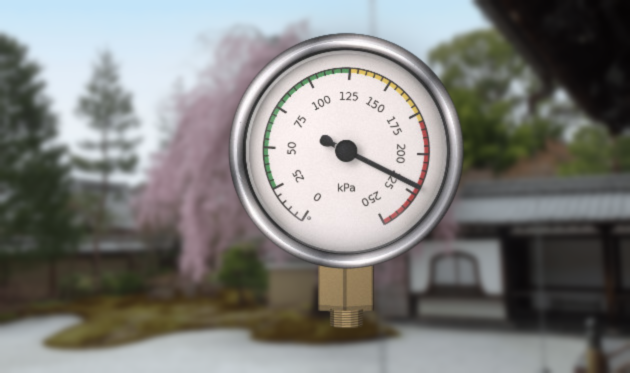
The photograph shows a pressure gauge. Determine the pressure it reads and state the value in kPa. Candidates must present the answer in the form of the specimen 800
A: 220
